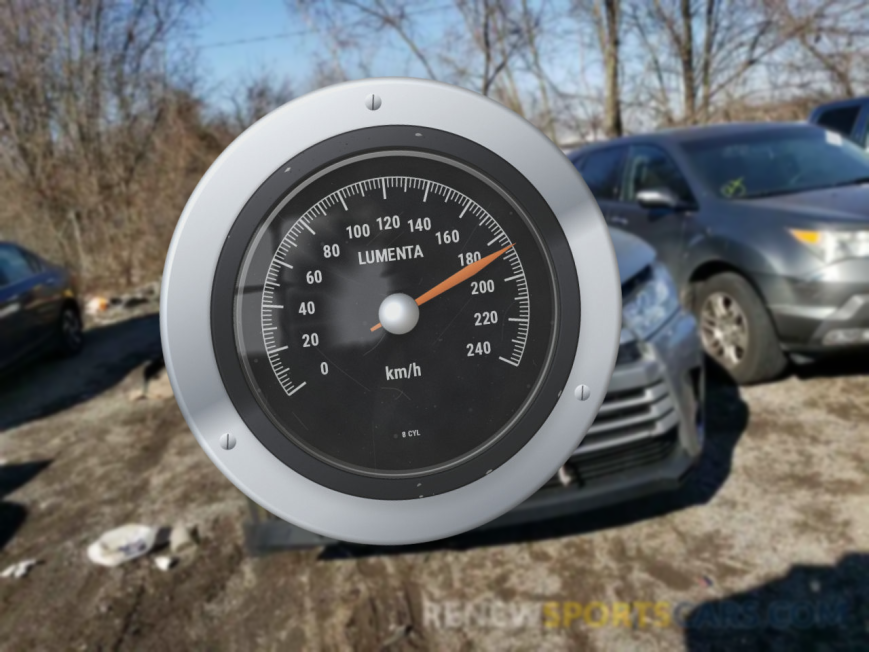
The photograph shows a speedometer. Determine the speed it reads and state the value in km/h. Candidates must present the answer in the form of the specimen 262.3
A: 186
